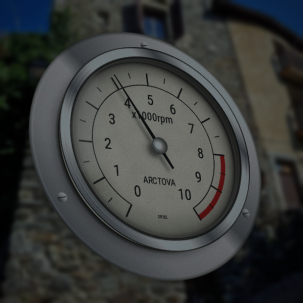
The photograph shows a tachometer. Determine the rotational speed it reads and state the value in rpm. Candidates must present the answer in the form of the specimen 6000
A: 4000
